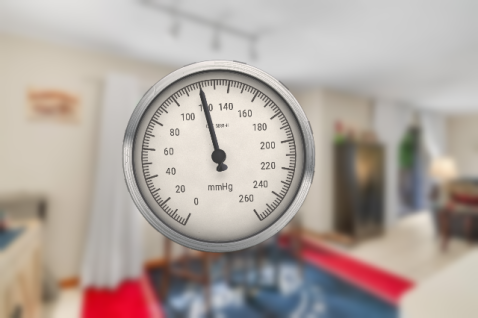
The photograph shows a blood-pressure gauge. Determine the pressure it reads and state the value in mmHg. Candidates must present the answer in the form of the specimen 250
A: 120
